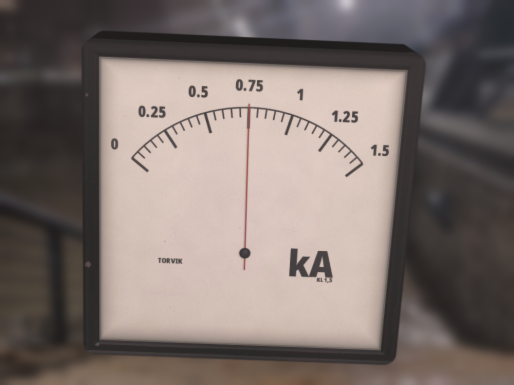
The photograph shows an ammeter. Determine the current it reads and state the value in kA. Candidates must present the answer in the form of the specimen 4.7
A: 0.75
